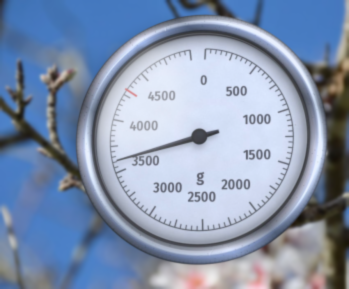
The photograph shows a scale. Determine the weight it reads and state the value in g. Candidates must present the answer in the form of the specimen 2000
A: 3600
